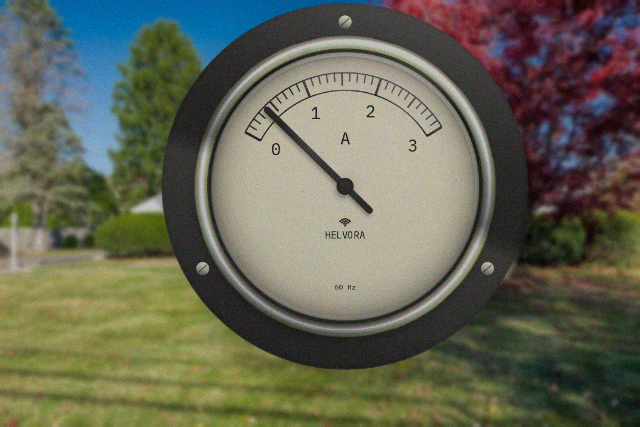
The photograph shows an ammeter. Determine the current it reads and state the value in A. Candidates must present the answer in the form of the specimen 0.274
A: 0.4
